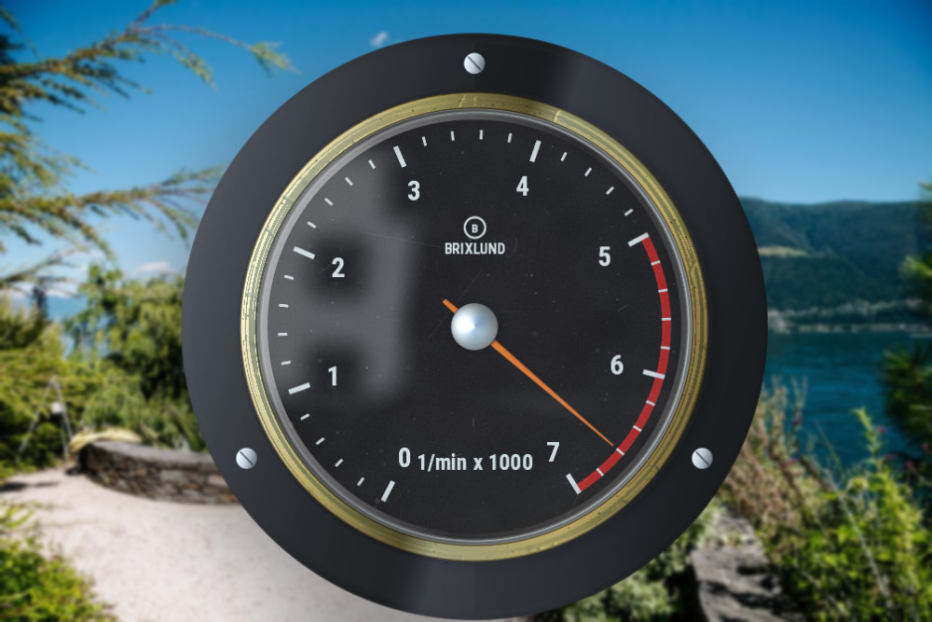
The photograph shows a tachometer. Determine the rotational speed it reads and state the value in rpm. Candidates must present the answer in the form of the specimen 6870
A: 6600
